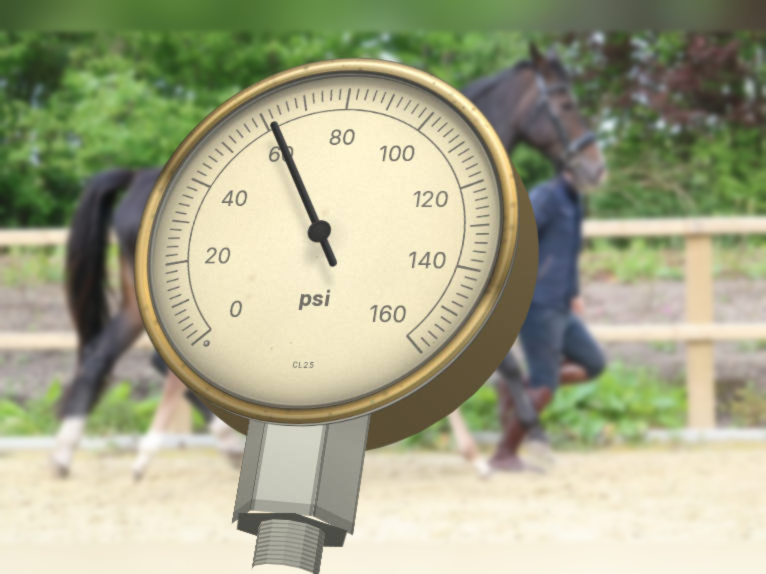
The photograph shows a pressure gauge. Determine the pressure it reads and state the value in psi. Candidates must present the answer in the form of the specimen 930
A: 62
